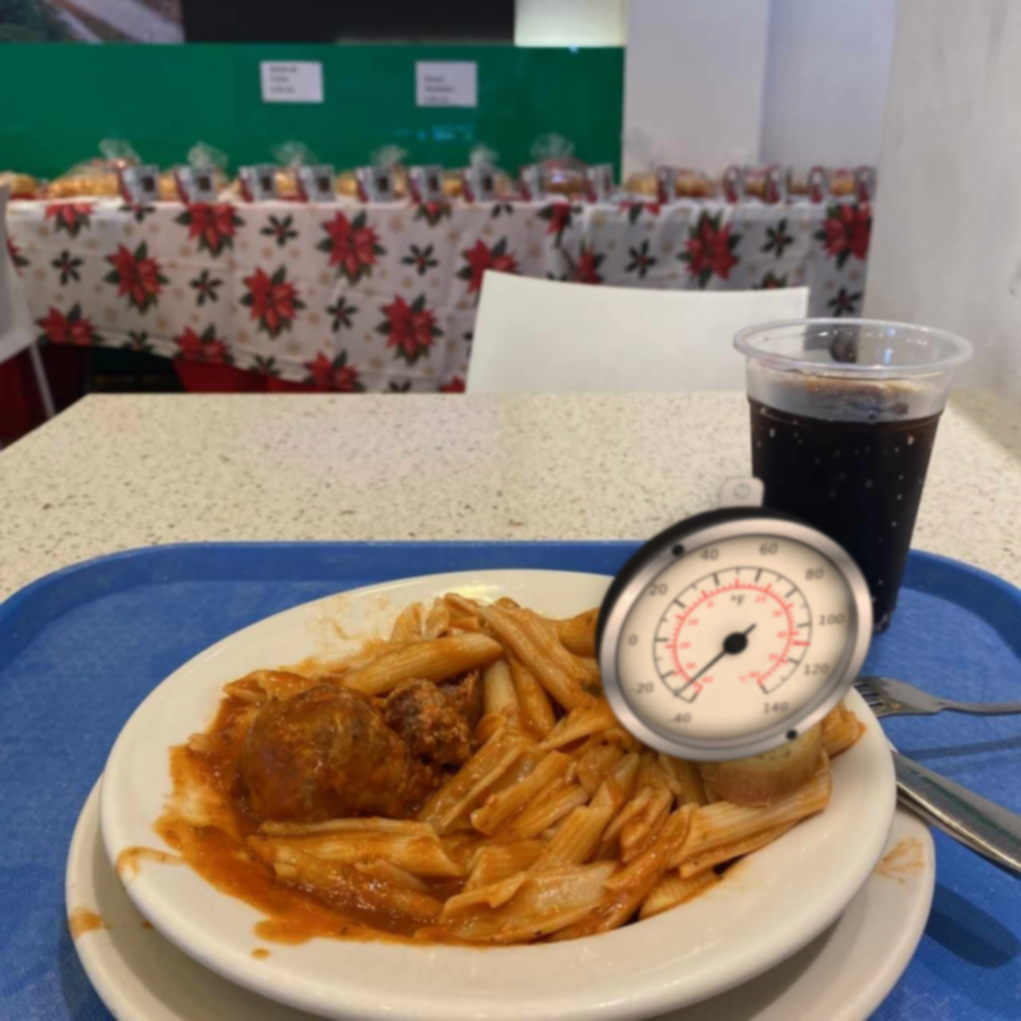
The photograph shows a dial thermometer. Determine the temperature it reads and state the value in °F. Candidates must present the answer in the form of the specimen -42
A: -30
